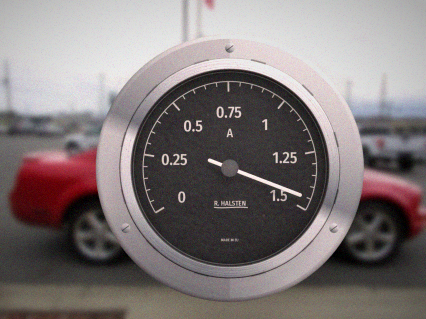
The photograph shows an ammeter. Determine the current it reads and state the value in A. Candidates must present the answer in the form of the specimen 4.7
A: 1.45
